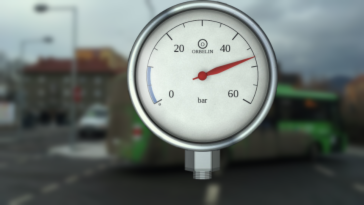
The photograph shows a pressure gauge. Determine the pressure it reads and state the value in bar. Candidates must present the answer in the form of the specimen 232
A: 47.5
